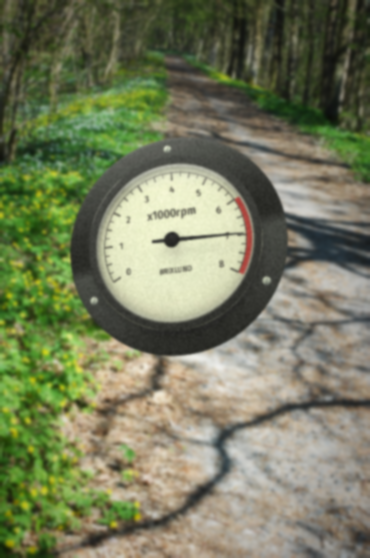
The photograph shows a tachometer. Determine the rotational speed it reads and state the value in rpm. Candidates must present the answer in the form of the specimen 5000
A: 7000
